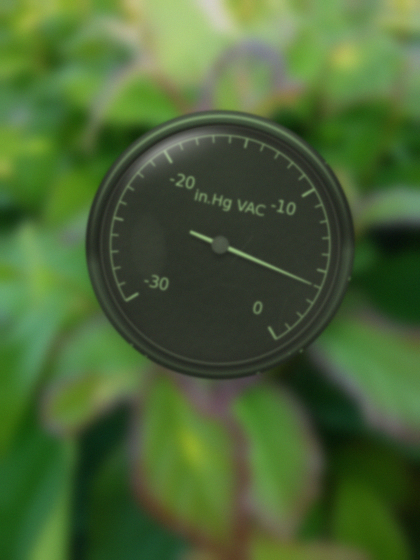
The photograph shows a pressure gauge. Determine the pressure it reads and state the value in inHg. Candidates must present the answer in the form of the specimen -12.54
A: -4
